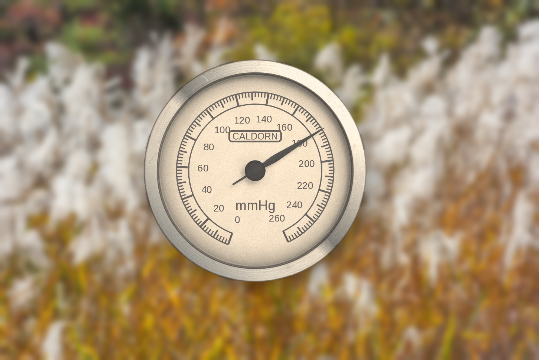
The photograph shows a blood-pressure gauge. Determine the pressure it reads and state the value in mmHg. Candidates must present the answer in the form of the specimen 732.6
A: 180
